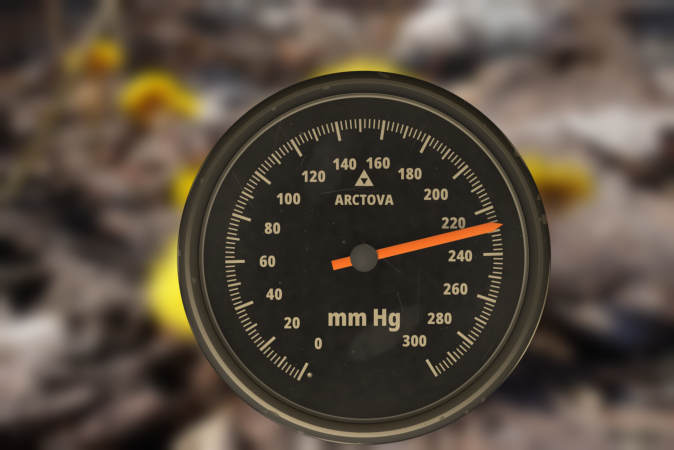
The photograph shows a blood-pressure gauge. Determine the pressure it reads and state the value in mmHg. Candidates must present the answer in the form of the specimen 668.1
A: 228
